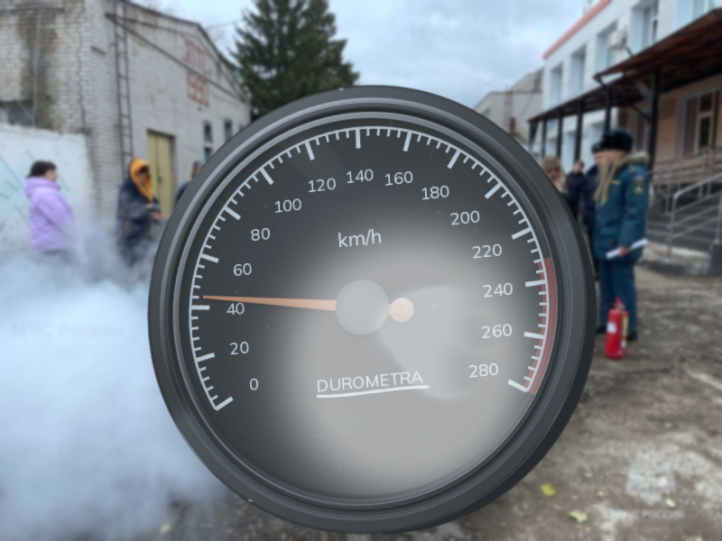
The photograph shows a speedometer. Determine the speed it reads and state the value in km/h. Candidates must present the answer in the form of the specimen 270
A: 44
